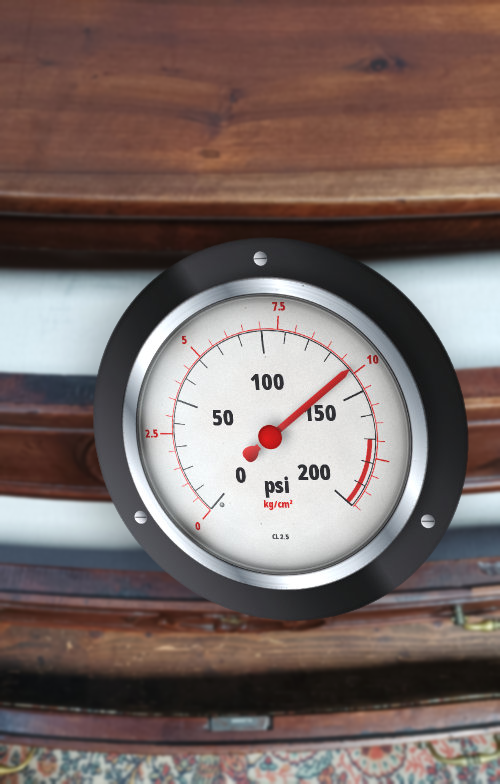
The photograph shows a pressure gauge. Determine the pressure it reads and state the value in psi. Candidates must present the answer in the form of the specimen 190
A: 140
